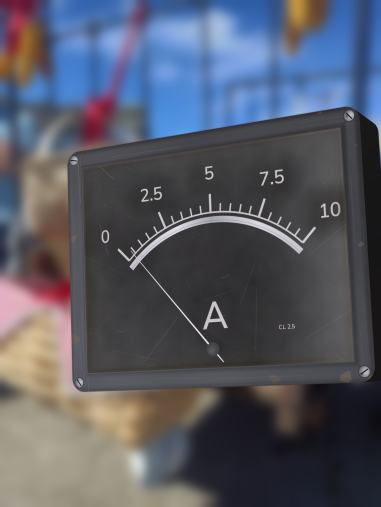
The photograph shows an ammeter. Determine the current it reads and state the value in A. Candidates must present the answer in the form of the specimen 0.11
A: 0.5
